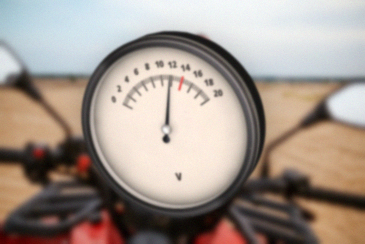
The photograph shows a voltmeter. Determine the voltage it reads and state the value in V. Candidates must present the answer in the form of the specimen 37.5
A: 12
